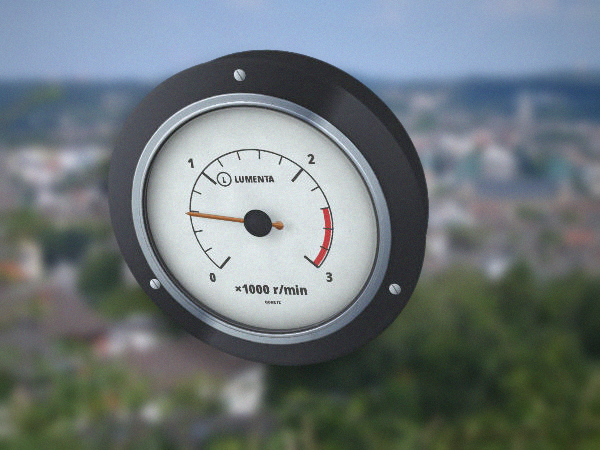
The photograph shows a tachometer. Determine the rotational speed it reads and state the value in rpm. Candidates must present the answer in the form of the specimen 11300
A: 600
